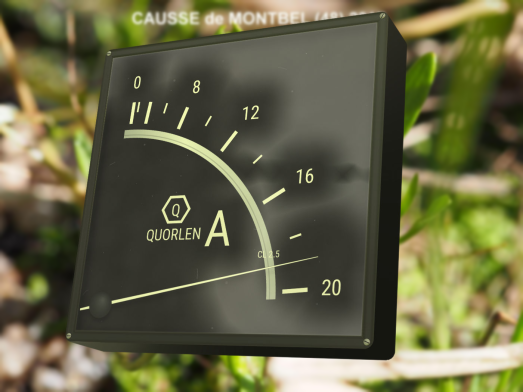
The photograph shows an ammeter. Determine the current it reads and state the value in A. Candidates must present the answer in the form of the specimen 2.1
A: 19
